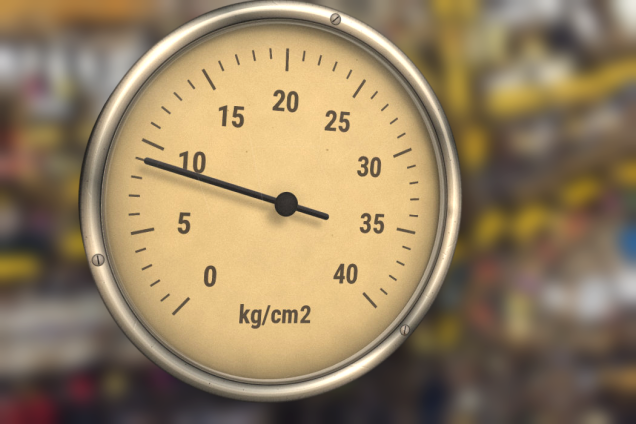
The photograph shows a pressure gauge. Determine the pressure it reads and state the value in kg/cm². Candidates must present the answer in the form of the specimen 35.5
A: 9
